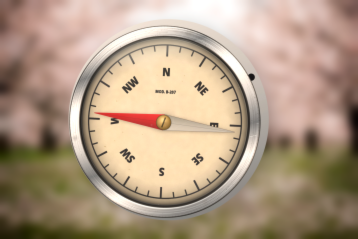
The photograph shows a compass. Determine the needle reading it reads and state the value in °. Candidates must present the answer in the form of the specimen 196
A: 275
